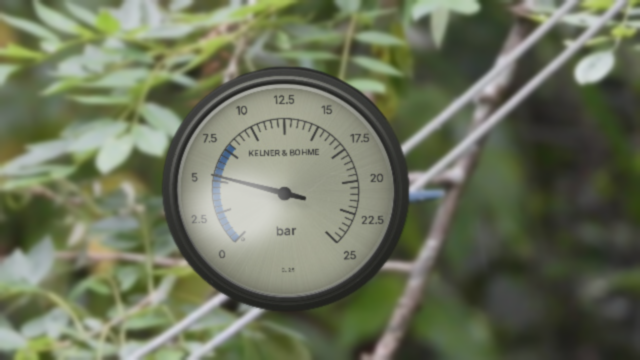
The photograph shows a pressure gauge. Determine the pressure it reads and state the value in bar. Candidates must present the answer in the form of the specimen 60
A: 5.5
